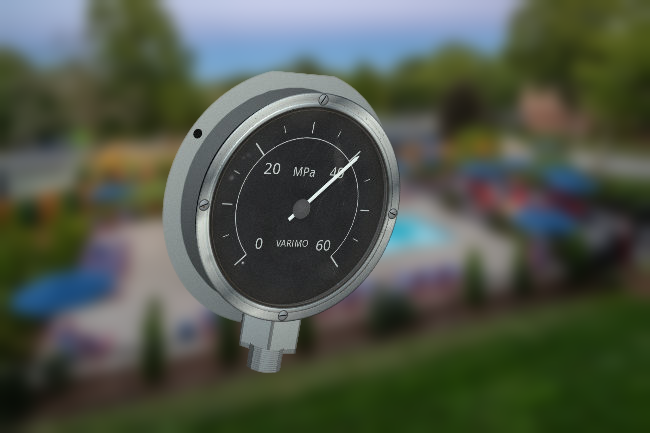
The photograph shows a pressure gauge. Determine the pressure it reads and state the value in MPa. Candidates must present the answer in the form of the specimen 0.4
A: 40
